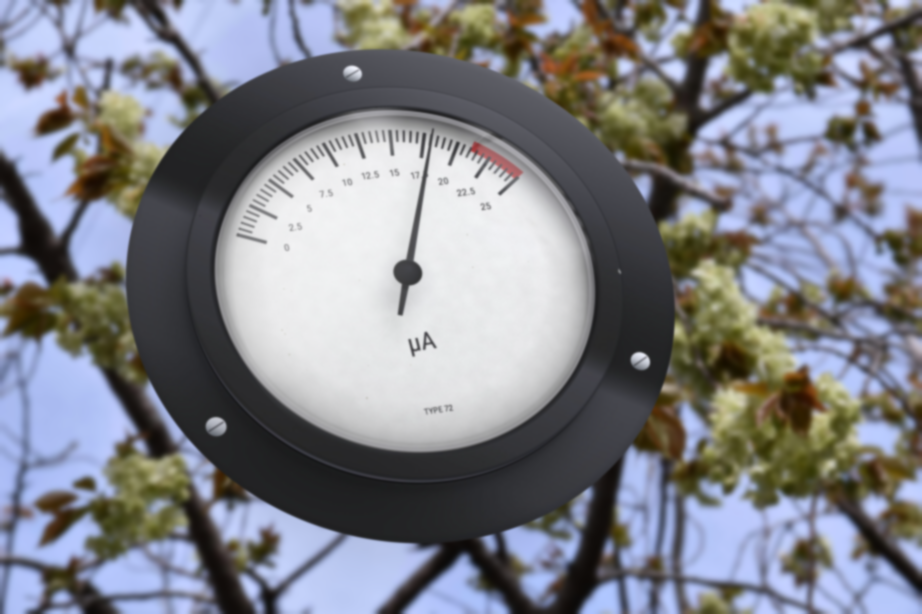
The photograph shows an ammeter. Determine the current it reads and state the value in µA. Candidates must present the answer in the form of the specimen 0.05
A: 18
